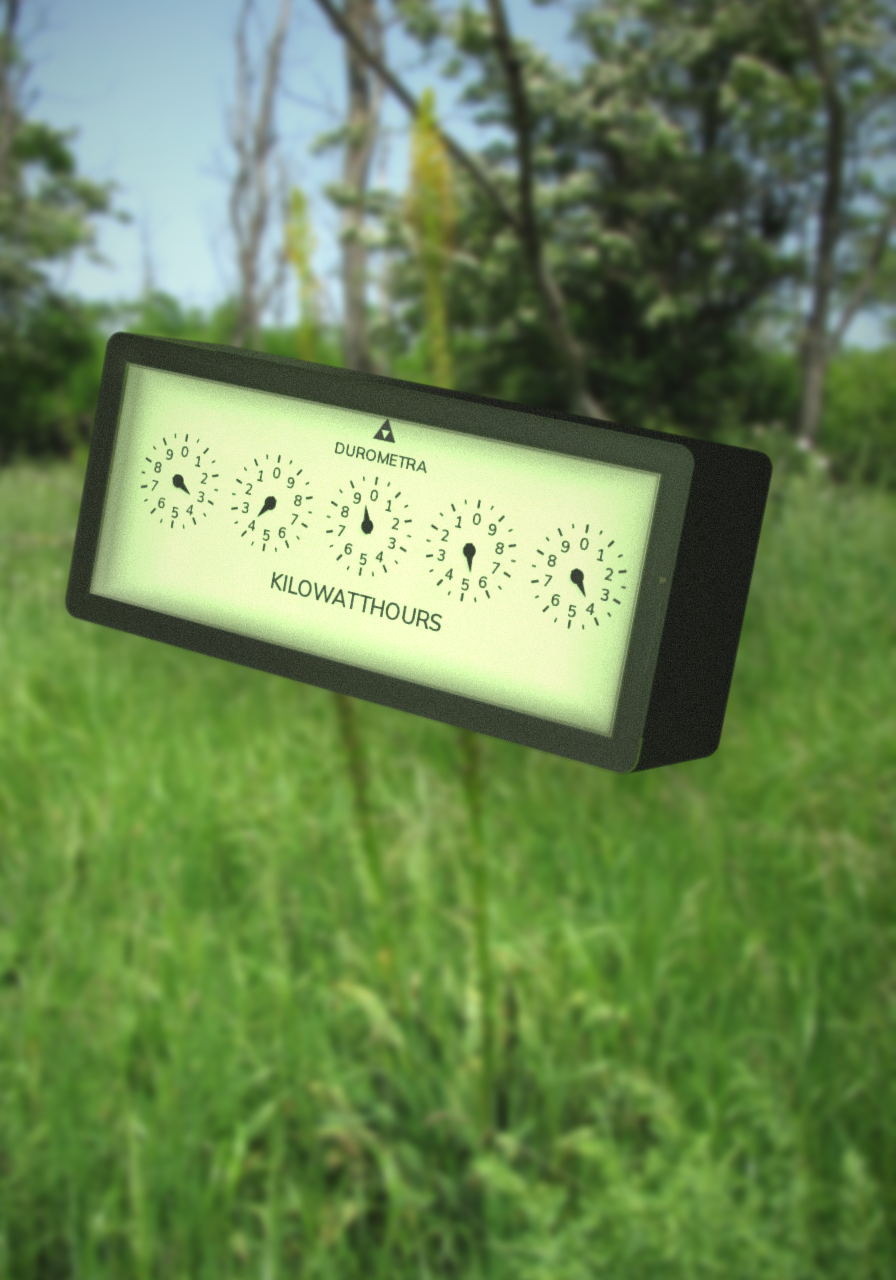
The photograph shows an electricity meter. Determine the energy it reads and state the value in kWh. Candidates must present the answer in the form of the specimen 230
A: 33954
